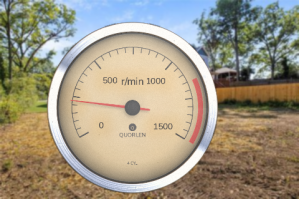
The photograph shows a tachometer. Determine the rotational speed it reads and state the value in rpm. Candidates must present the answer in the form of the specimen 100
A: 225
